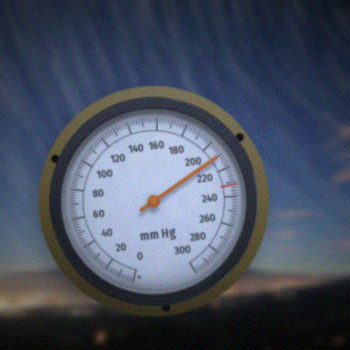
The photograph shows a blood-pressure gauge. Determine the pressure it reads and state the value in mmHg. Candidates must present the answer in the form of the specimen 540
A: 210
